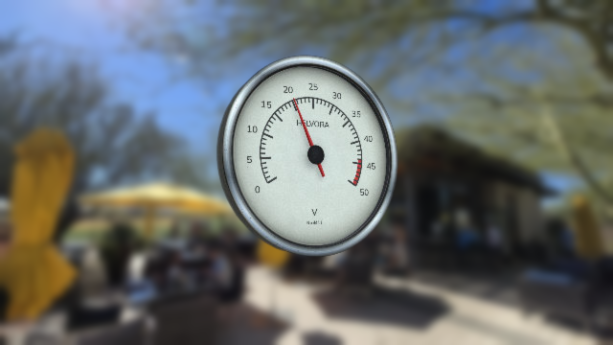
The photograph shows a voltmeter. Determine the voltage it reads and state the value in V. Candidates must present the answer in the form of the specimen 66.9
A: 20
